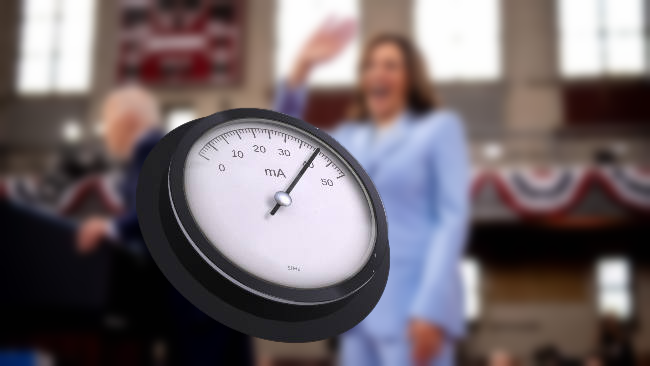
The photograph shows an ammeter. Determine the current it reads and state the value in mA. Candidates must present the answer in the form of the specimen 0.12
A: 40
